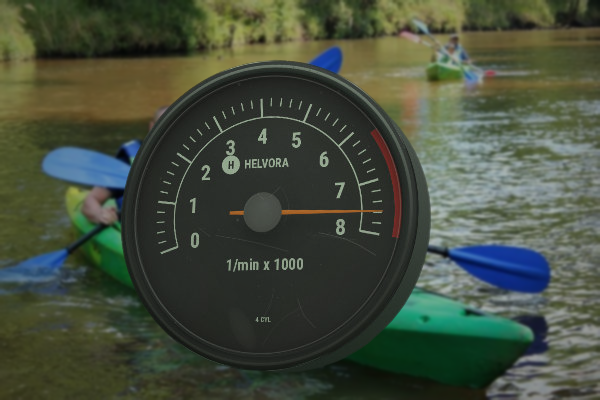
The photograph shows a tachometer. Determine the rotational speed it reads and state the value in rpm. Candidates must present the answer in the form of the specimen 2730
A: 7600
